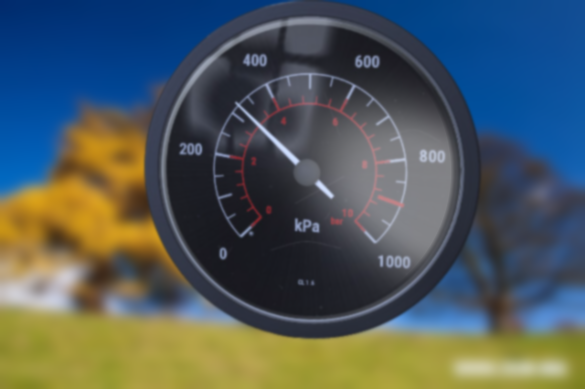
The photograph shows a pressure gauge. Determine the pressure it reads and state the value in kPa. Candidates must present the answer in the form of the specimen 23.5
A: 325
